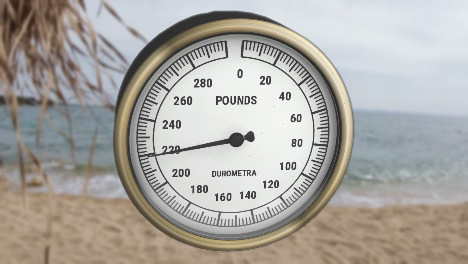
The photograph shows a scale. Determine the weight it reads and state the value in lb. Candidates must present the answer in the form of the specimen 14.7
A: 220
